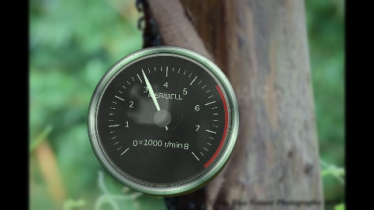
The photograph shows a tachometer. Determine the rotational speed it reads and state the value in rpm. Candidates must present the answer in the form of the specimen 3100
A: 3200
